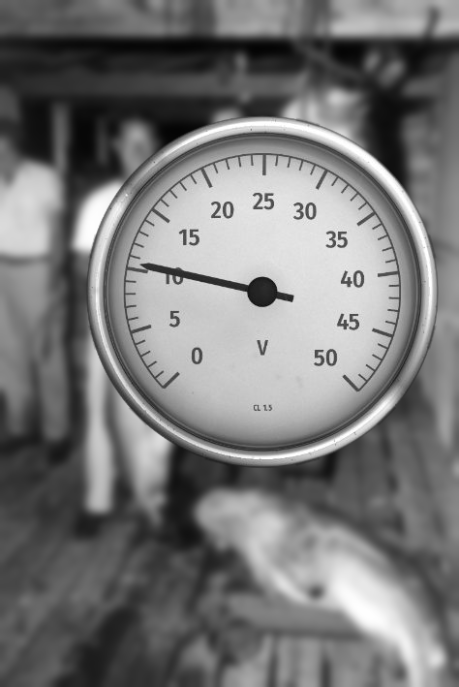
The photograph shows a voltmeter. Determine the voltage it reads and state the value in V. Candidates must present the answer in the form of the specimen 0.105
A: 10.5
